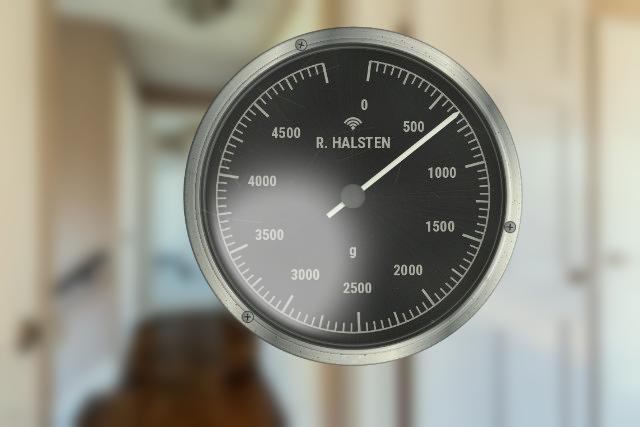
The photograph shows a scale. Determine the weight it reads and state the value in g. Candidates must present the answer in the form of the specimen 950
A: 650
